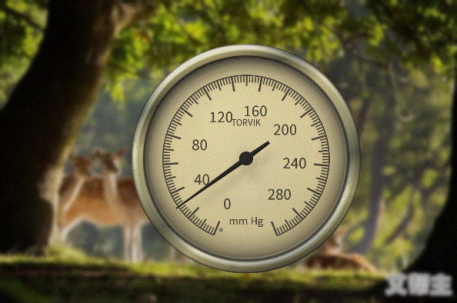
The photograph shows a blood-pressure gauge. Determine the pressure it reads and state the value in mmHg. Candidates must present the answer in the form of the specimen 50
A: 30
